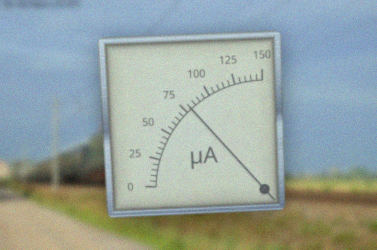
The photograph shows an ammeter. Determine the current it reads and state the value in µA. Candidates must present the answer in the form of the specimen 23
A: 80
